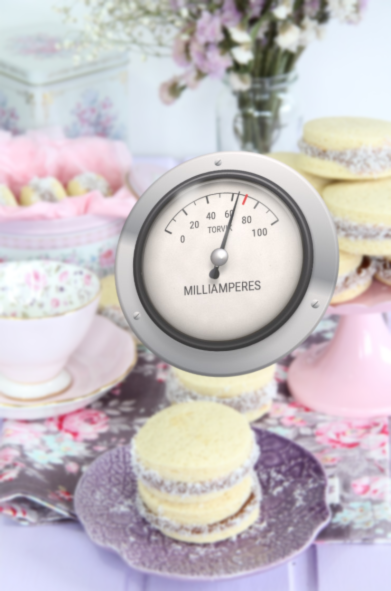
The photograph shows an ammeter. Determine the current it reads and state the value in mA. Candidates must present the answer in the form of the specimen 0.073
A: 65
